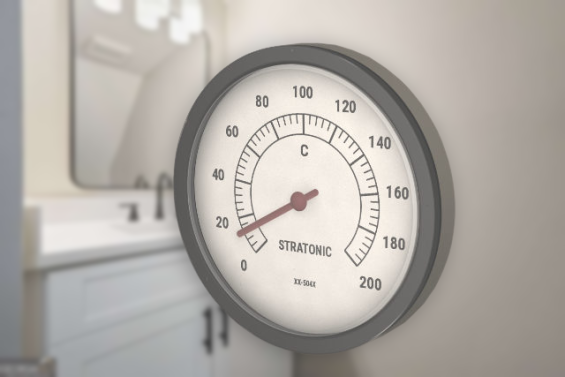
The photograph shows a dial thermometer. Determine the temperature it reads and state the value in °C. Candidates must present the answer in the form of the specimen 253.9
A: 12
